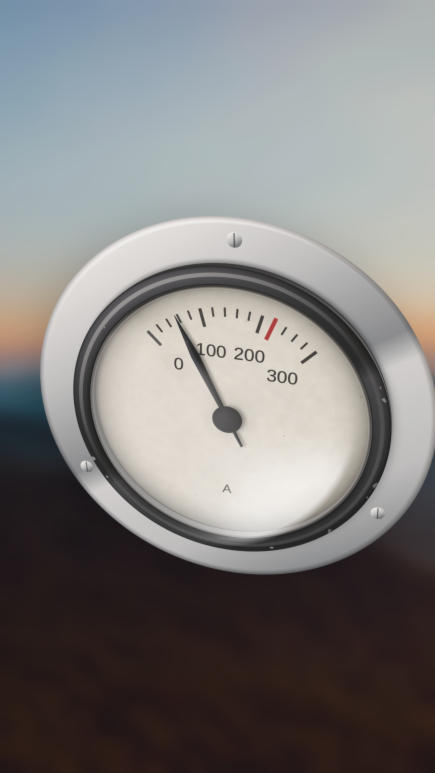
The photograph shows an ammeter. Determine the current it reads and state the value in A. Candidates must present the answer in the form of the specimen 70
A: 60
